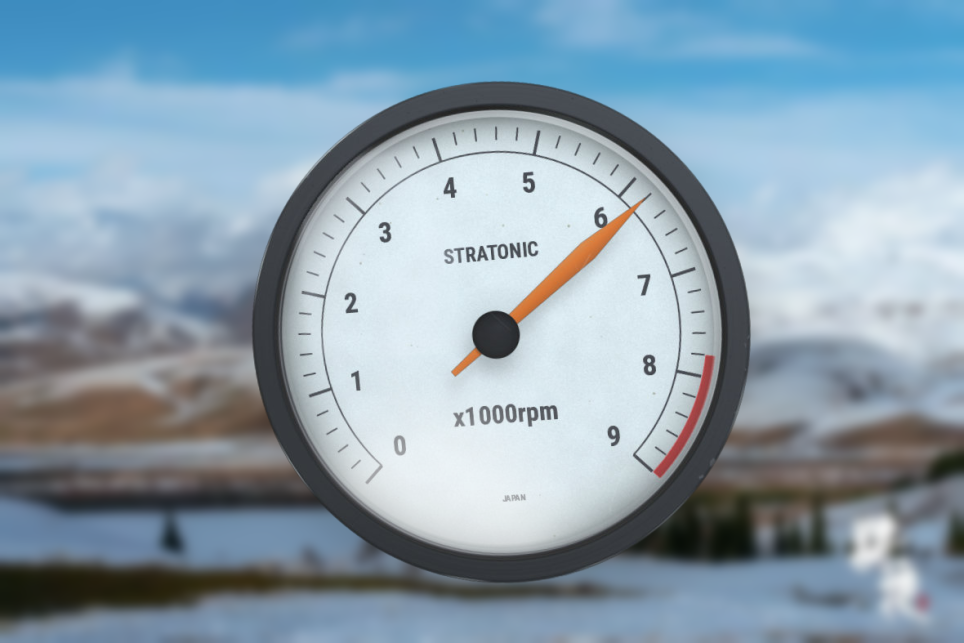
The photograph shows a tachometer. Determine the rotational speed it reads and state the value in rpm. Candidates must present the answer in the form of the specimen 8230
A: 6200
